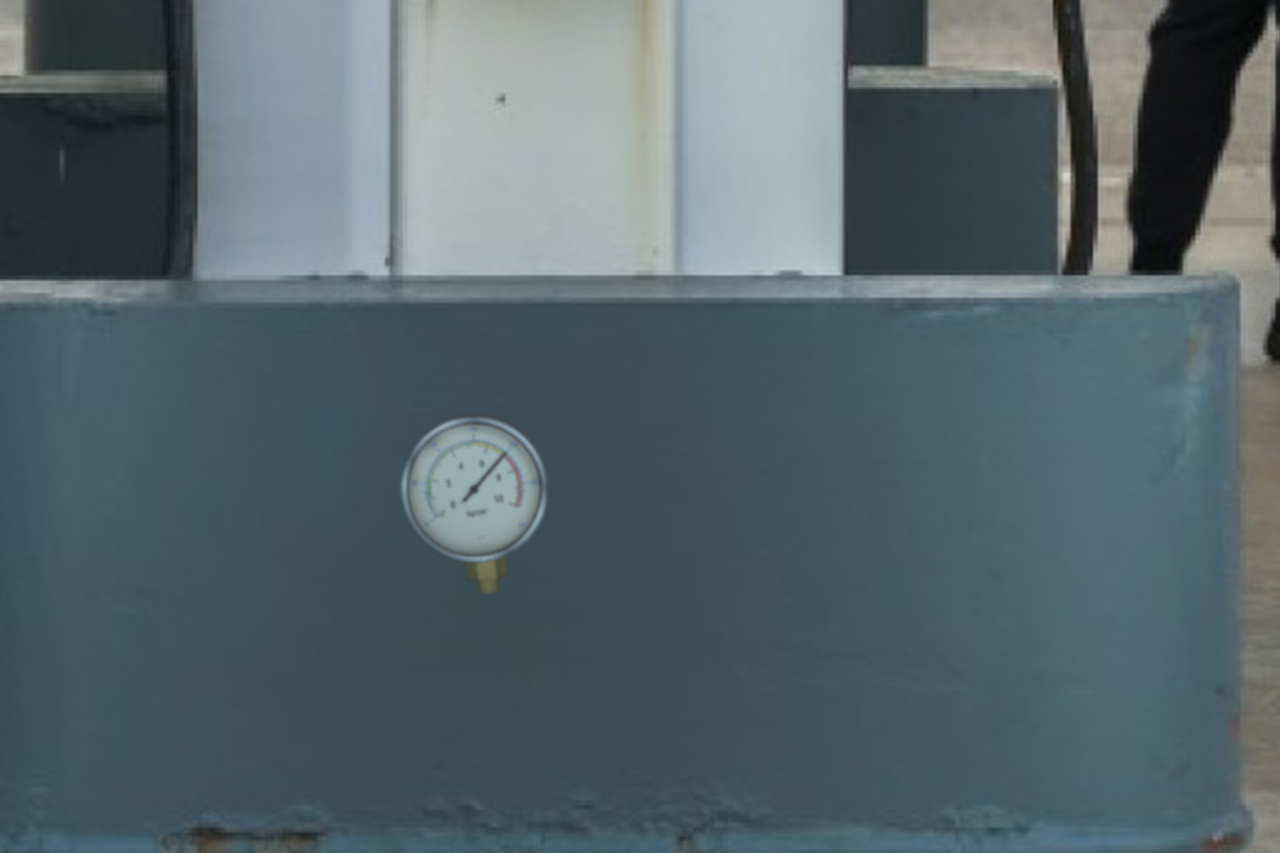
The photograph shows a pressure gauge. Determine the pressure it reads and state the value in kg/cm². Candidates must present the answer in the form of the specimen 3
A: 7
